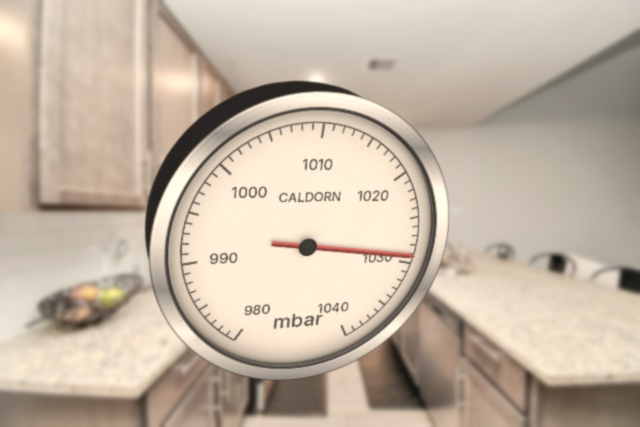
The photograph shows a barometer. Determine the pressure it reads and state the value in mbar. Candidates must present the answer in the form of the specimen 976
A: 1029
